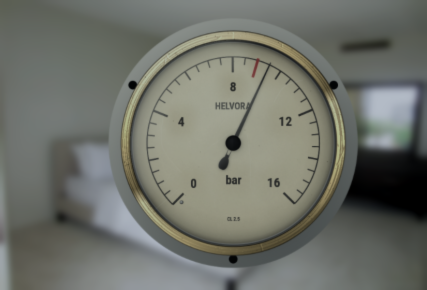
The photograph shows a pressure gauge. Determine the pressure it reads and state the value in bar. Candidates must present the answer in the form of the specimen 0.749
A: 9.5
